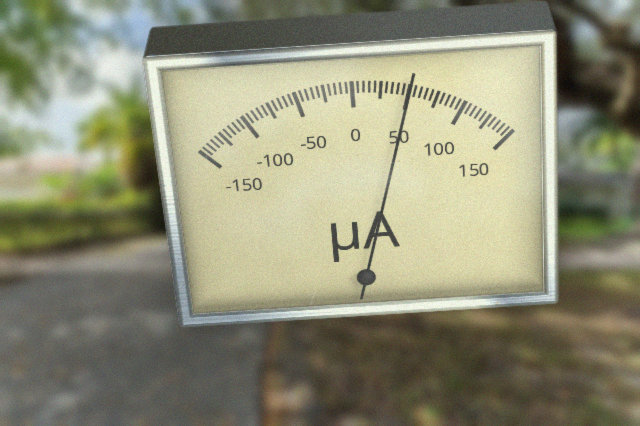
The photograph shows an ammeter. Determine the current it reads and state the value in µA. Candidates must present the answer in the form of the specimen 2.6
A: 50
